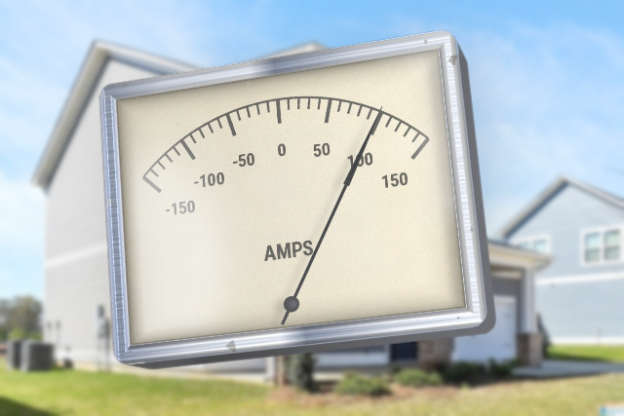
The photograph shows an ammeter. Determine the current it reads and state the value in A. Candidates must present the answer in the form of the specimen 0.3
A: 100
